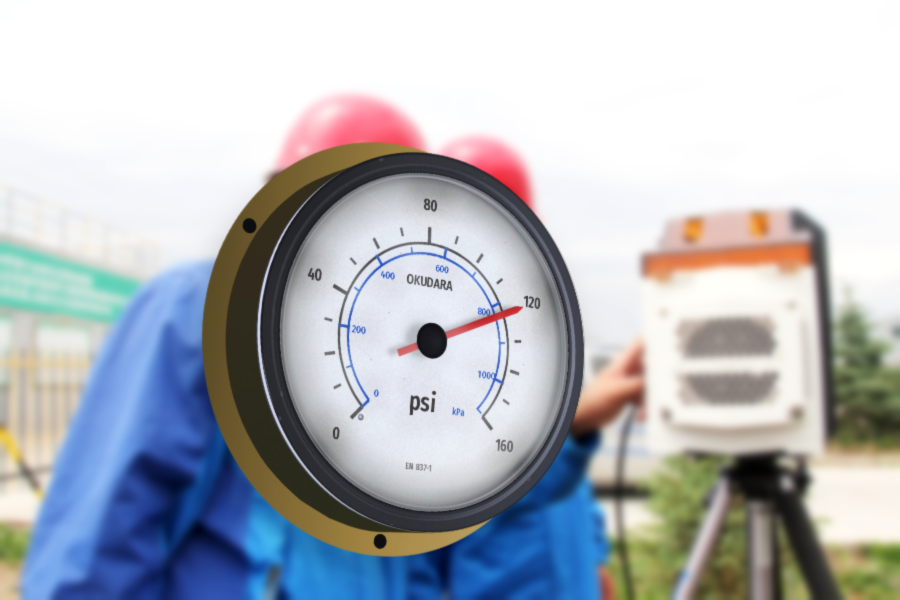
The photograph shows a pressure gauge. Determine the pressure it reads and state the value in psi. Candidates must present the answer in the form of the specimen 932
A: 120
